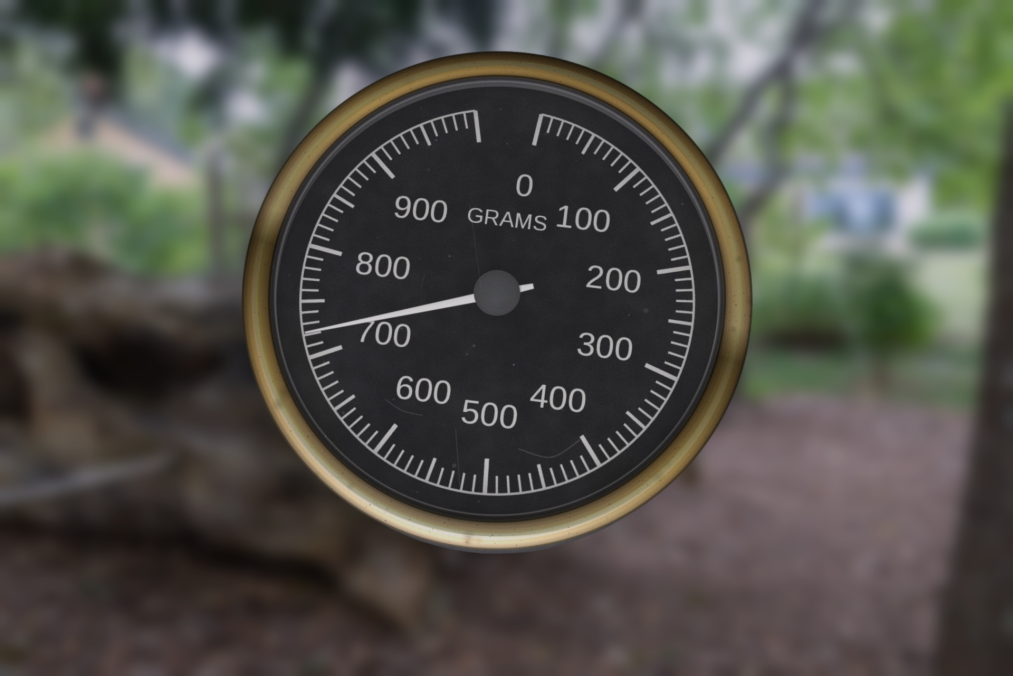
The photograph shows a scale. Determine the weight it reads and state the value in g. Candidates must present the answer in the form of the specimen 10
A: 720
